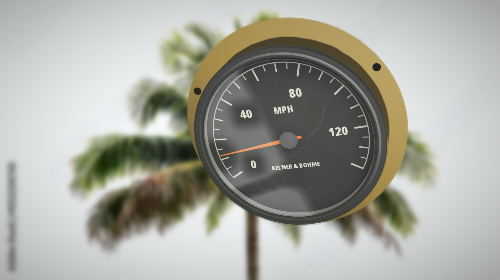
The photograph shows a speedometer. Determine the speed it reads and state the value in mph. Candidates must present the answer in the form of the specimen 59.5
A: 12.5
